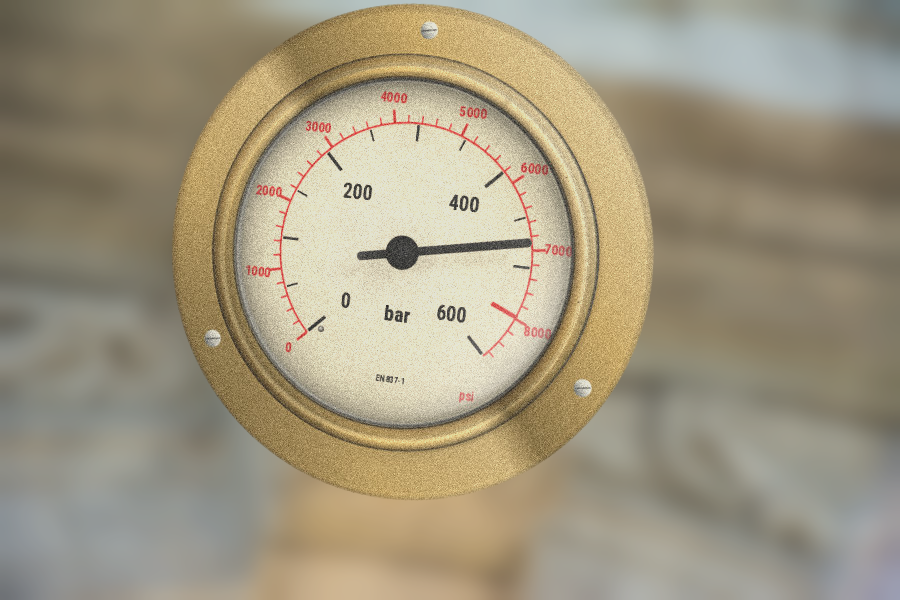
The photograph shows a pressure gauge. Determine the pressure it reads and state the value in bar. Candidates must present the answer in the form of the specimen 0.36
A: 475
